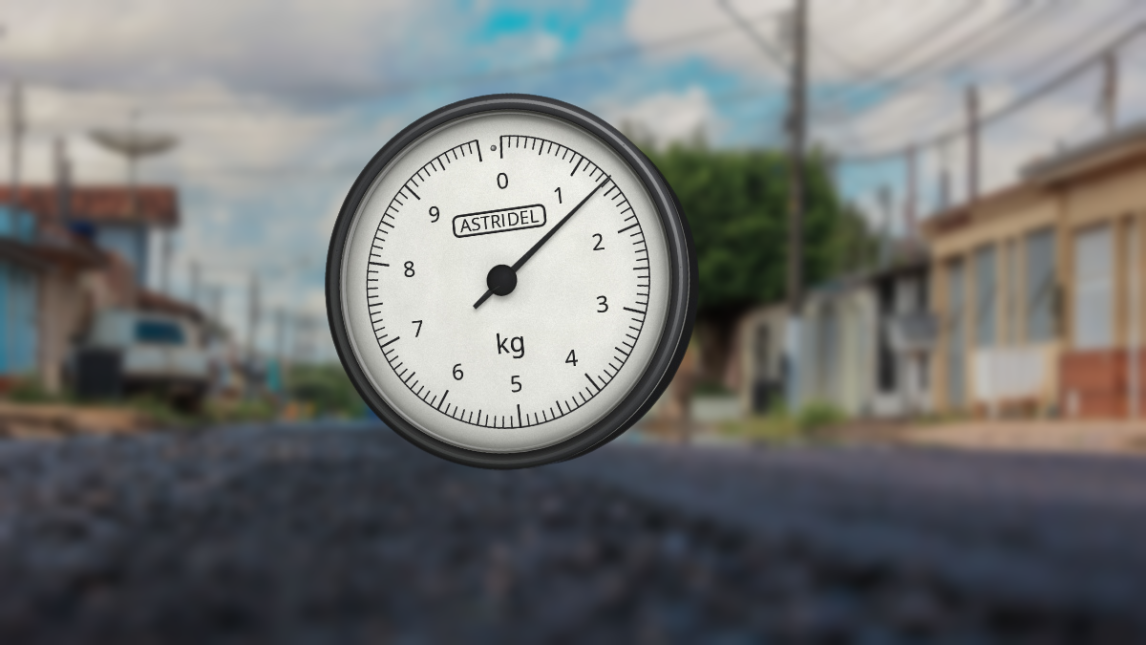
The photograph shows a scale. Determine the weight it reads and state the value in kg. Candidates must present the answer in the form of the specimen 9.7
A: 1.4
